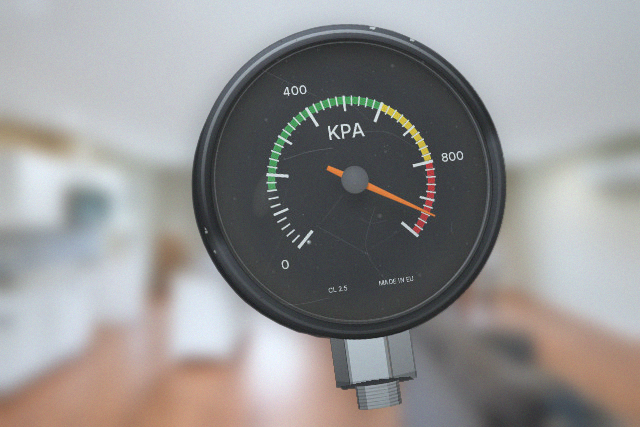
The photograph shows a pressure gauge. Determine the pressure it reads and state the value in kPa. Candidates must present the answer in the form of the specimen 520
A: 940
